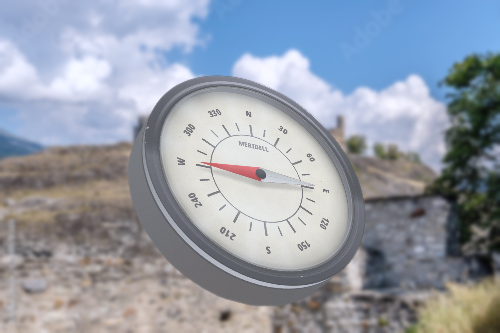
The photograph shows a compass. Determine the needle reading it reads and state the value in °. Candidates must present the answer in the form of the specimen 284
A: 270
